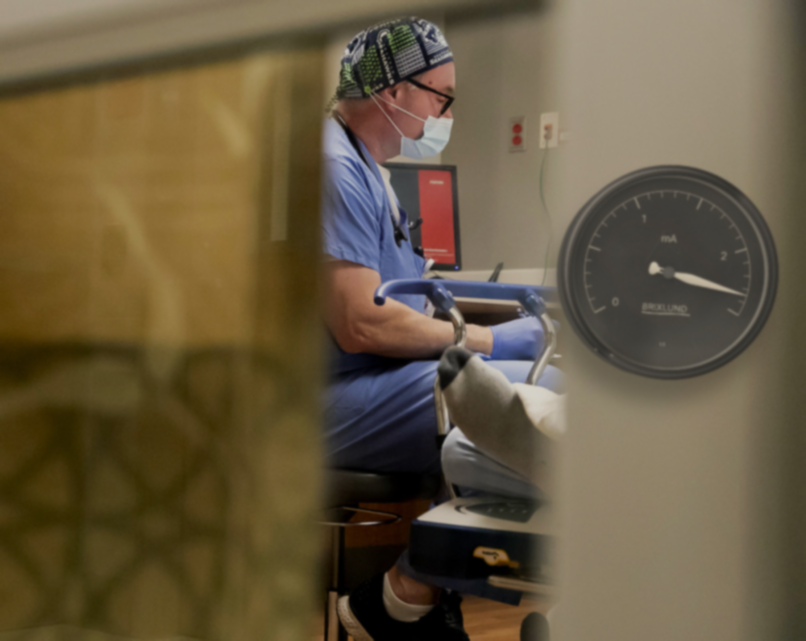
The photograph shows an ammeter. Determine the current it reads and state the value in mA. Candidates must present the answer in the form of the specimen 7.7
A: 2.35
